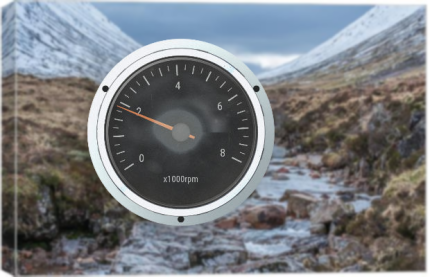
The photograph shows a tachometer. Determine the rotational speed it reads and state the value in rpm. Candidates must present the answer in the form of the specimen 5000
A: 1875
